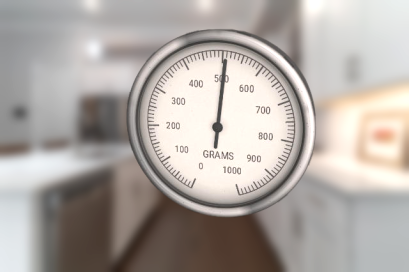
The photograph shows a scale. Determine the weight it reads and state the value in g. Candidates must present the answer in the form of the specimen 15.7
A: 510
